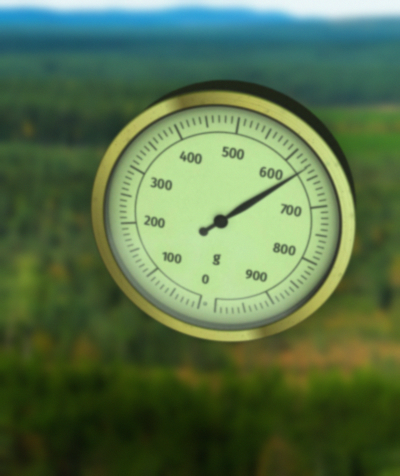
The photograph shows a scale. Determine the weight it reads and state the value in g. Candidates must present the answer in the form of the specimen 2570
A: 630
